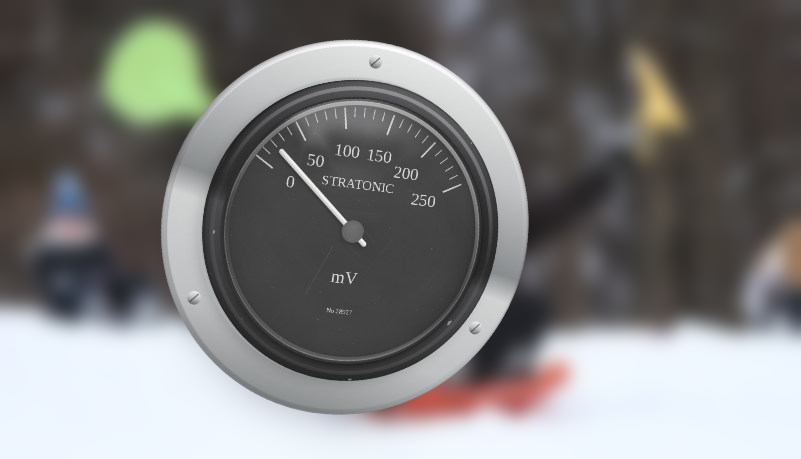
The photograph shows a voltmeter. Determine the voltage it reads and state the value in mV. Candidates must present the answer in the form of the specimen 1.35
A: 20
